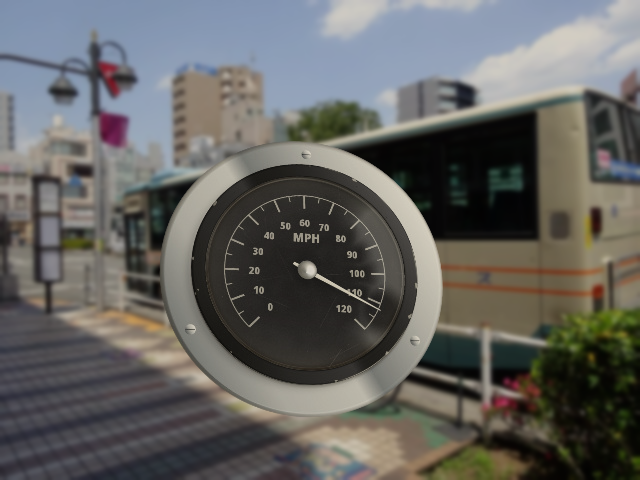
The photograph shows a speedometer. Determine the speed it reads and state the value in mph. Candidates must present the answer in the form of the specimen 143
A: 112.5
